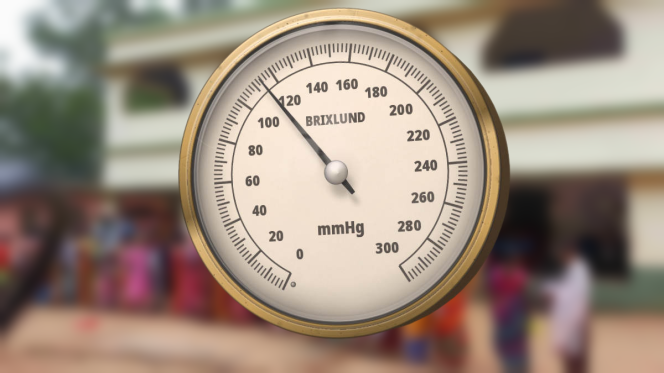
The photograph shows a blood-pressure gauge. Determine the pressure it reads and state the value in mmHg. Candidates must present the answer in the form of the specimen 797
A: 114
